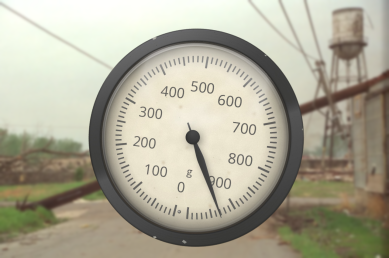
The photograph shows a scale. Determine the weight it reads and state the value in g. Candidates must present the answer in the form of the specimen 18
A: 930
